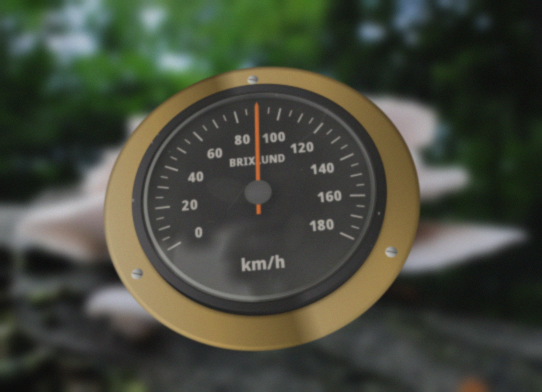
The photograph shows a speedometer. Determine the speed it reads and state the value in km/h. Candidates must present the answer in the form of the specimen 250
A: 90
